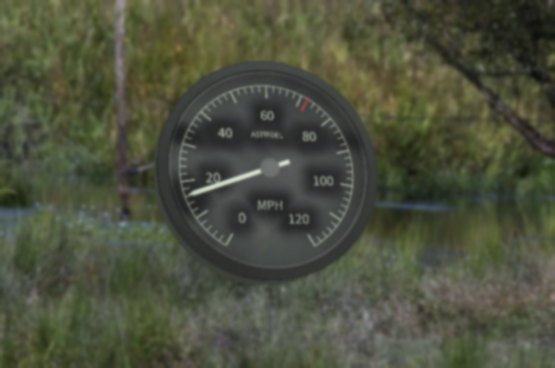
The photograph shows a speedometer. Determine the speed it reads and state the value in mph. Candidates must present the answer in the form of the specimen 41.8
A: 16
